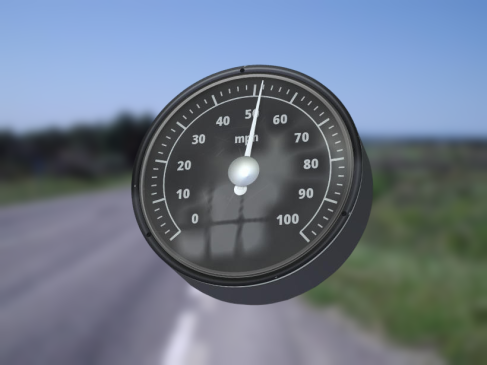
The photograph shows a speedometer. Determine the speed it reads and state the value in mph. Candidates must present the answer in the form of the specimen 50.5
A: 52
